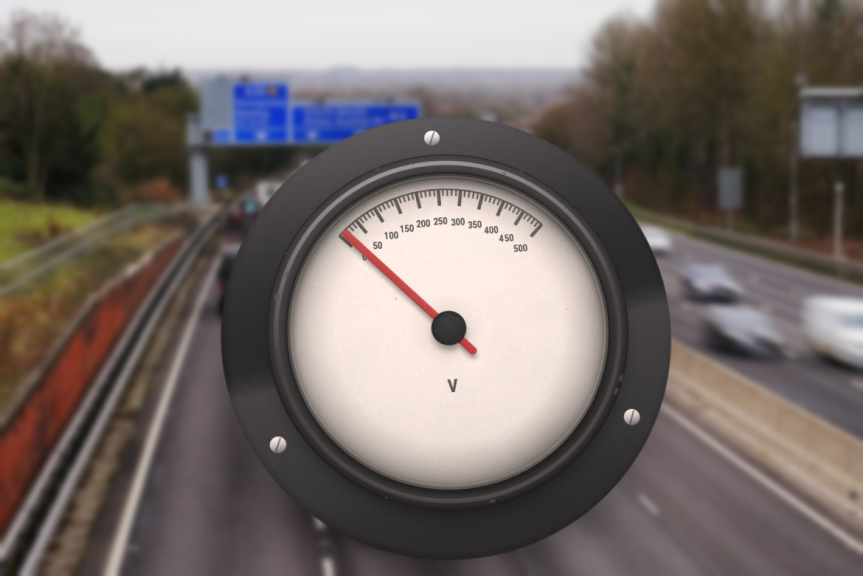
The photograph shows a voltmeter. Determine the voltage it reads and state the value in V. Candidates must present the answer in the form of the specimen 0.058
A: 10
